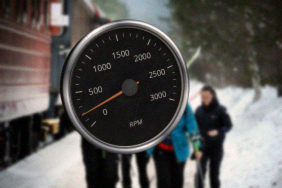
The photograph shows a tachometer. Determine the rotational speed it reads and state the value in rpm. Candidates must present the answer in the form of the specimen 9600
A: 200
